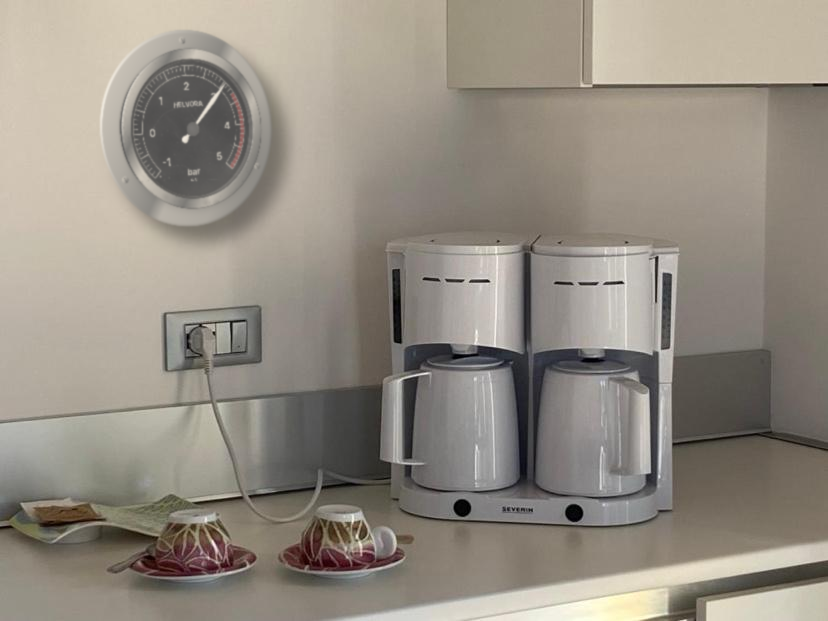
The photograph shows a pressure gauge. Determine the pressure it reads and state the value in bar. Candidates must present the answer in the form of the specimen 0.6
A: 3
